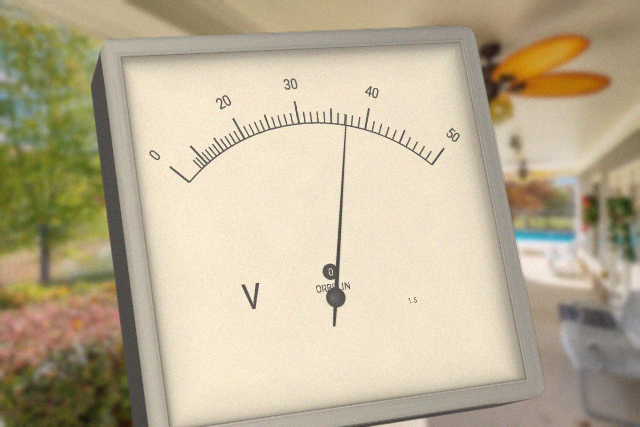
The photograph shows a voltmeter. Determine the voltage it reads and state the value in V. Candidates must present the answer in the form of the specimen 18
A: 37
